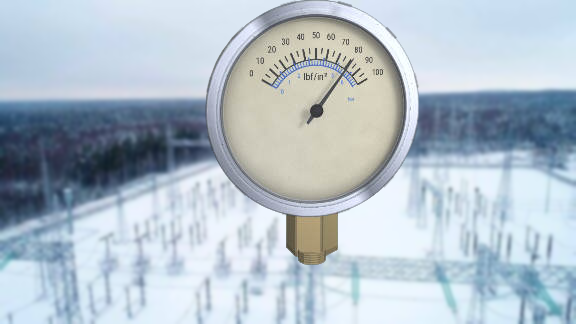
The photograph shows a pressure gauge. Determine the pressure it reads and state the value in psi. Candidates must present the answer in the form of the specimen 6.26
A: 80
